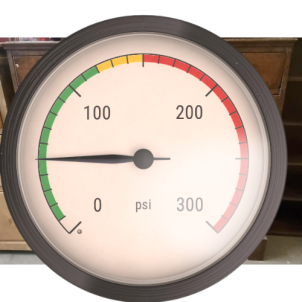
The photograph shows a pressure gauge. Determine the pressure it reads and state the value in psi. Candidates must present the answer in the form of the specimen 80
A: 50
